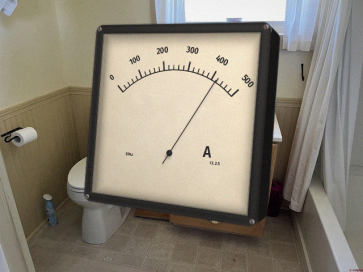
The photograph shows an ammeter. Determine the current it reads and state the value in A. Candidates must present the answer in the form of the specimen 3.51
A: 420
